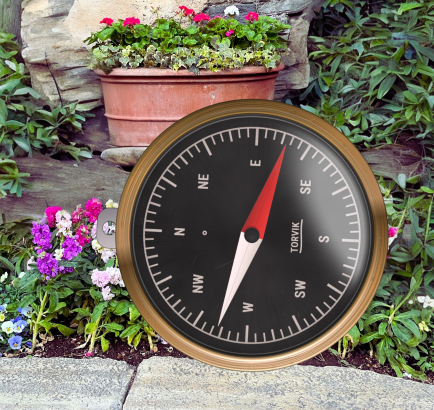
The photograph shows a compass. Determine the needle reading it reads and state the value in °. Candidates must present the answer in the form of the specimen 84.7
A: 107.5
